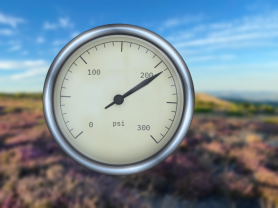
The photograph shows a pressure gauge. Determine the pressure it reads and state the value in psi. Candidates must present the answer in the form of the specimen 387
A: 210
